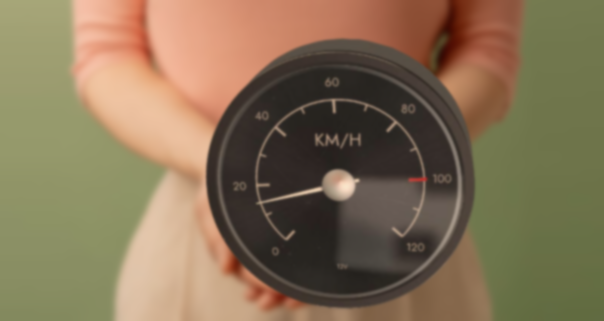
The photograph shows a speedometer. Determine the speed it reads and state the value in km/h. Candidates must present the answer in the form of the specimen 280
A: 15
